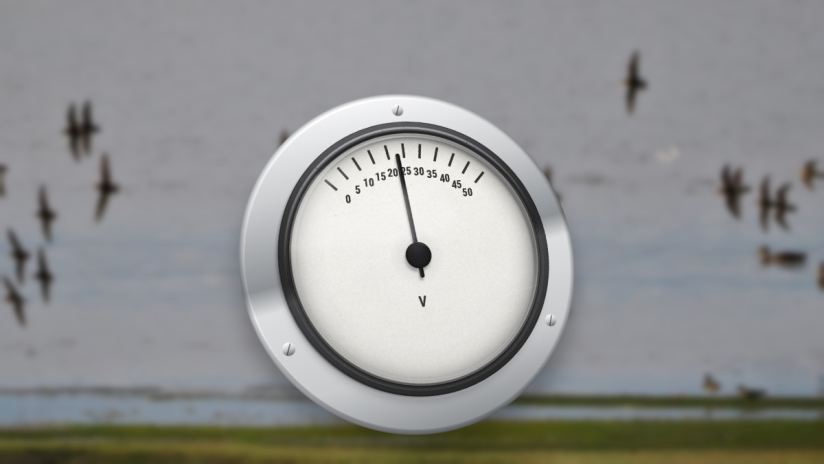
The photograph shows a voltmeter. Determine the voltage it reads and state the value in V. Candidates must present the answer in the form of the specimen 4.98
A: 22.5
